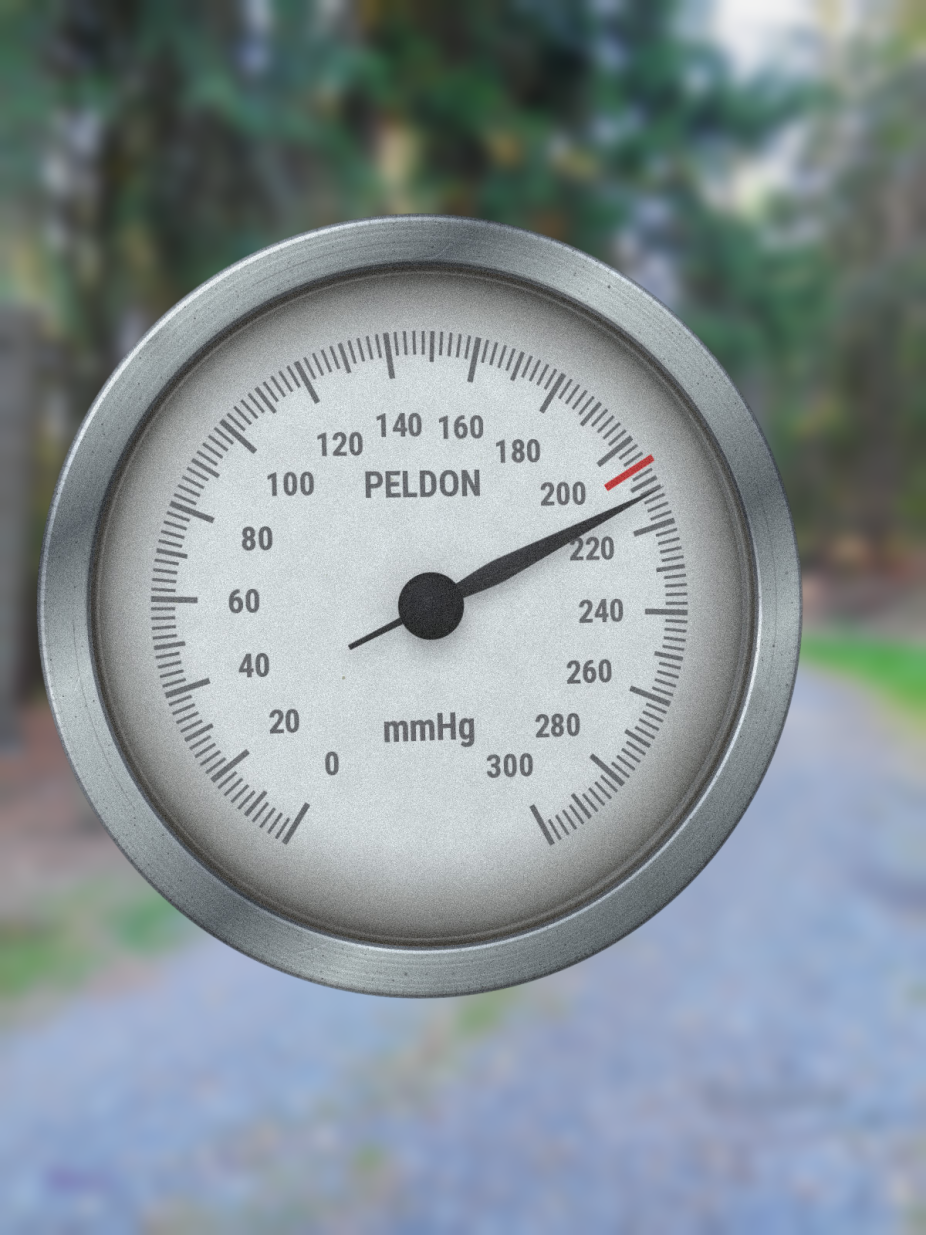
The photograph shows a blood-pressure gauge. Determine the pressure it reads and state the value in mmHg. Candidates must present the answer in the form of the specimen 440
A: 212
